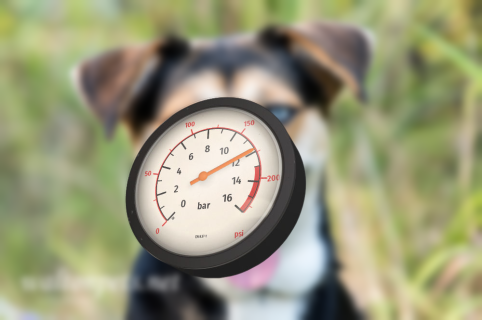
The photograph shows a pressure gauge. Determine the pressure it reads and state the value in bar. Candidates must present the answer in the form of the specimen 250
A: 12
